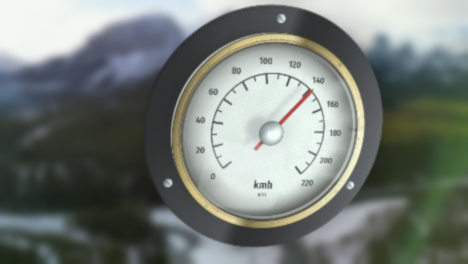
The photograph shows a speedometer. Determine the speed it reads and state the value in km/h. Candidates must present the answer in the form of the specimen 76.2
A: 140
